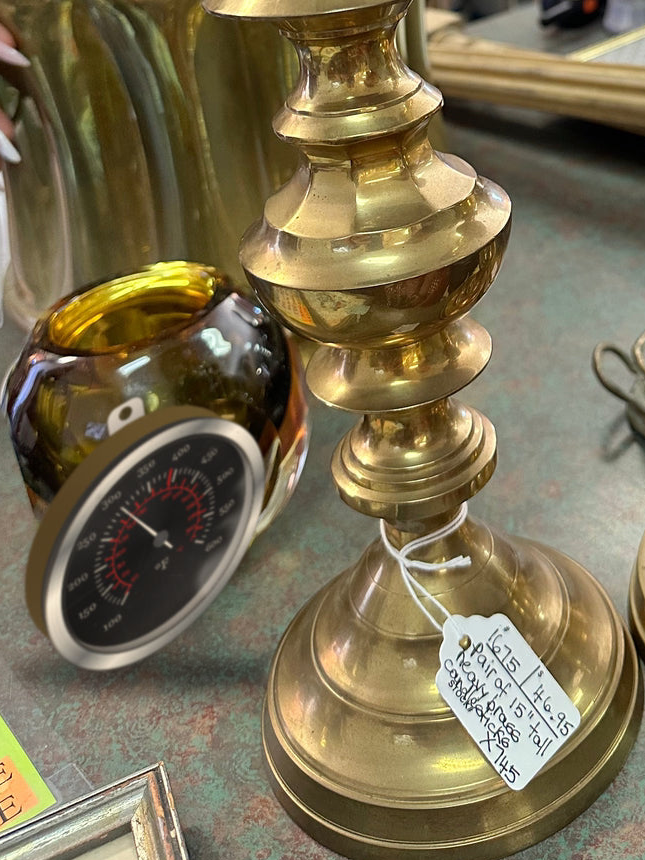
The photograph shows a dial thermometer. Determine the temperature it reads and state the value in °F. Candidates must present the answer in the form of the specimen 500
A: 300
